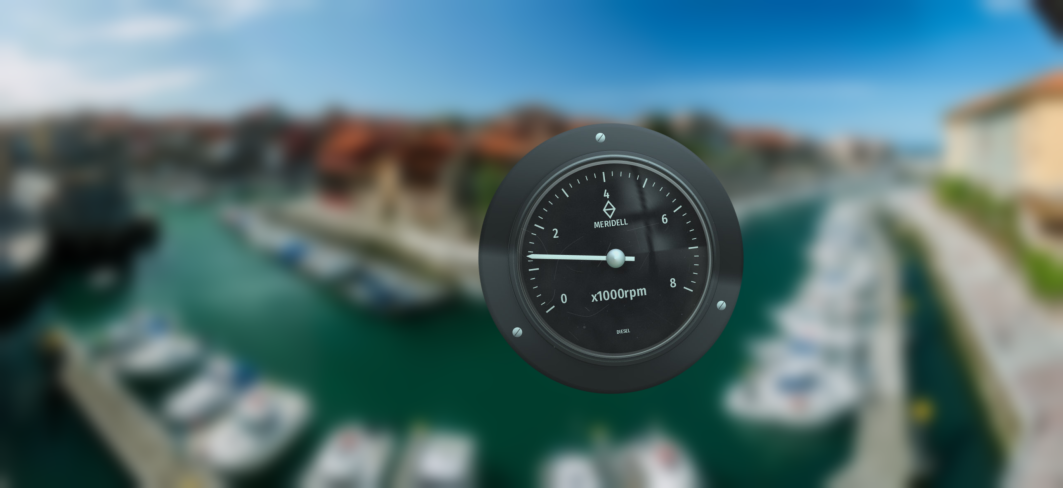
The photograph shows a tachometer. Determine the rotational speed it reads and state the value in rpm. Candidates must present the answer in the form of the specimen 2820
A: 1300
